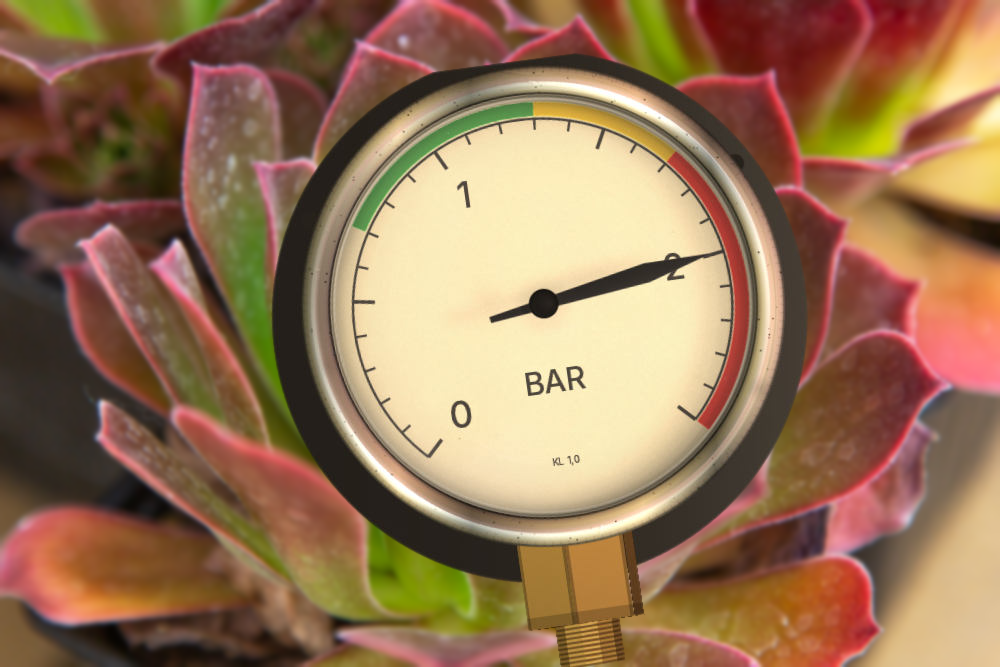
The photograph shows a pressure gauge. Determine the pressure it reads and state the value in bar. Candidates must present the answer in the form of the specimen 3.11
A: 2
